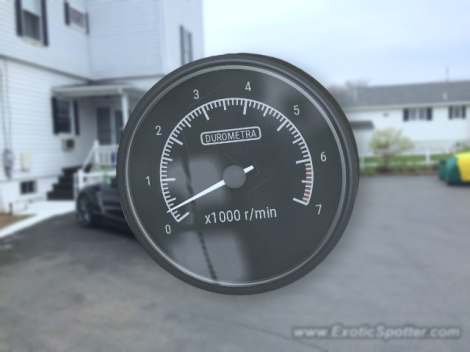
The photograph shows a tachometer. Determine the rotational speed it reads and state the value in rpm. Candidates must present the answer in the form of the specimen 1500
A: 300
